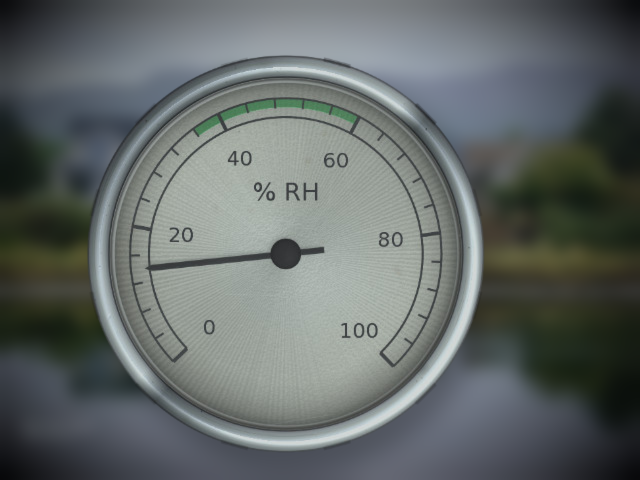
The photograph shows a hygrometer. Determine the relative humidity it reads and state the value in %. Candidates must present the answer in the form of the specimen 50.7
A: 14
